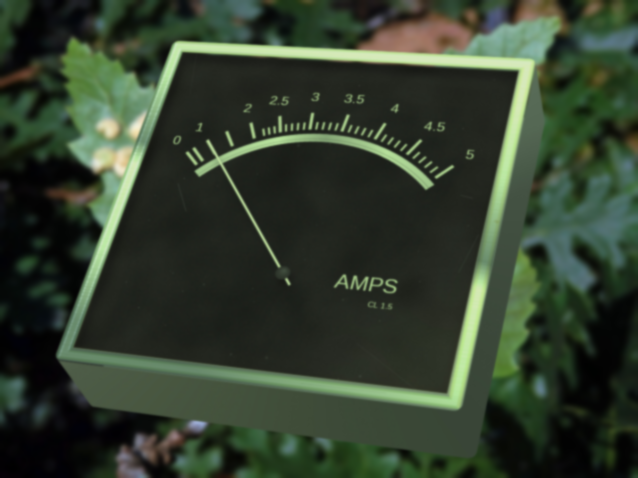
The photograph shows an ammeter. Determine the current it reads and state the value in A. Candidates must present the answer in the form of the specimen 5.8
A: 1
